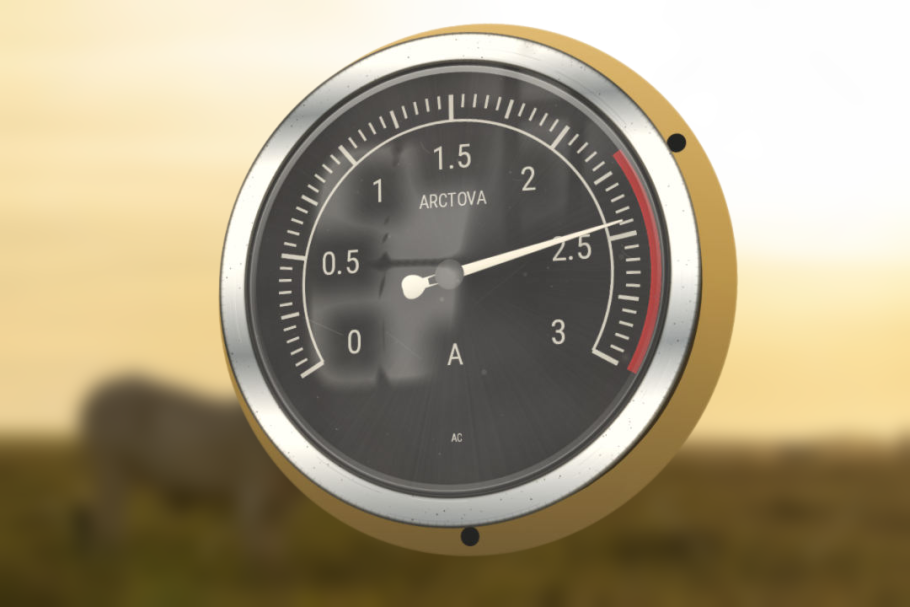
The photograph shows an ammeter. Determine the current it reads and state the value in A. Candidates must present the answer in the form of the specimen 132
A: 2.45
